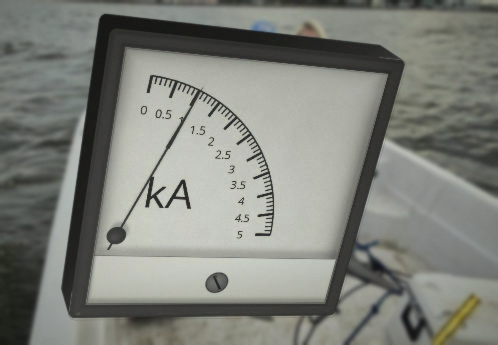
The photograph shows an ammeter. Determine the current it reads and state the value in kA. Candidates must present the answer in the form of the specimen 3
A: 1
